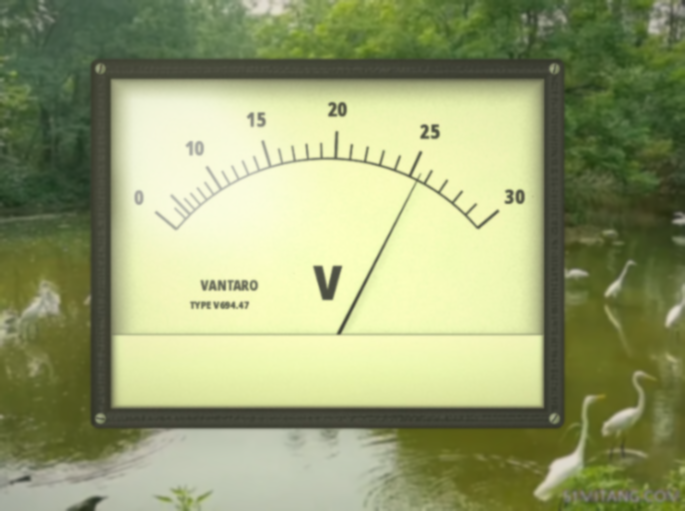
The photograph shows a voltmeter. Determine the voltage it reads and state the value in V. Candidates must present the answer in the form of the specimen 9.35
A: 25.5
